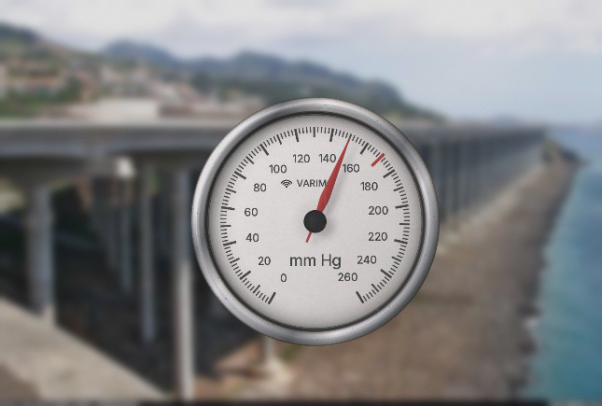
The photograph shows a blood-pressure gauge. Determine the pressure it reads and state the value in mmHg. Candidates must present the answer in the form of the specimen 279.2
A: 150
